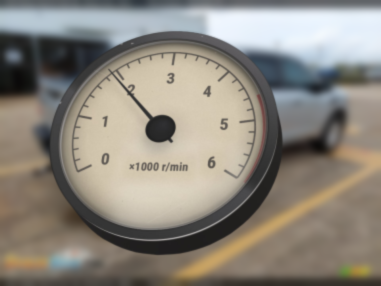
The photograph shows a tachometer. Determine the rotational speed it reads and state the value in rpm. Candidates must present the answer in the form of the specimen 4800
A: 1900
